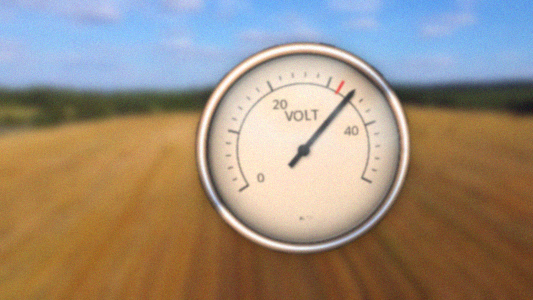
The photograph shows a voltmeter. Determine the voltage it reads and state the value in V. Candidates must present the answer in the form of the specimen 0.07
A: 34
